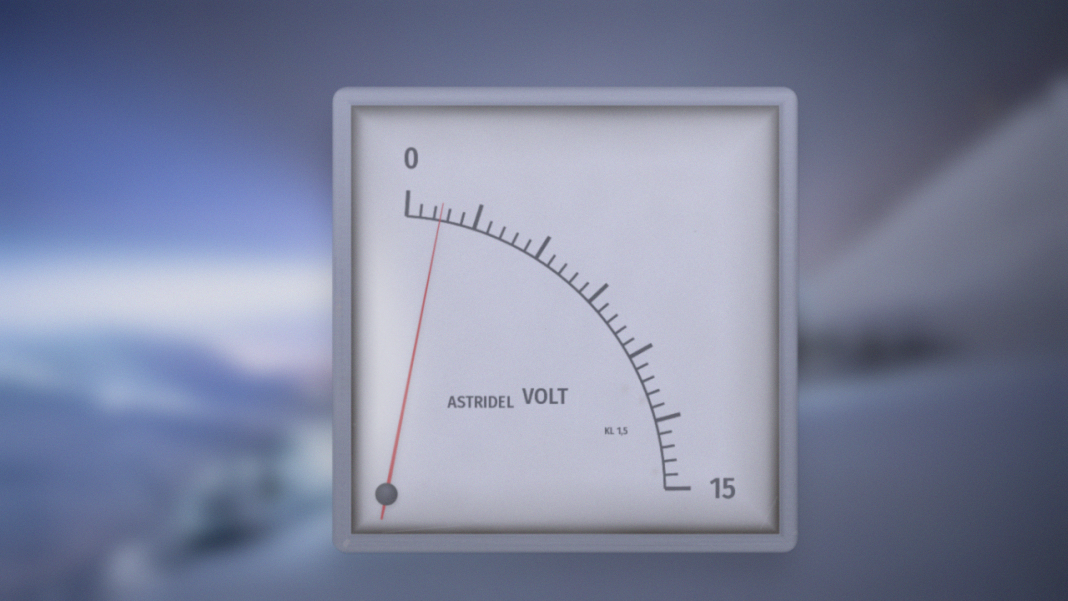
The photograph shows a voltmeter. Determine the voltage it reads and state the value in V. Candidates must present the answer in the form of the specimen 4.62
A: 1.25
